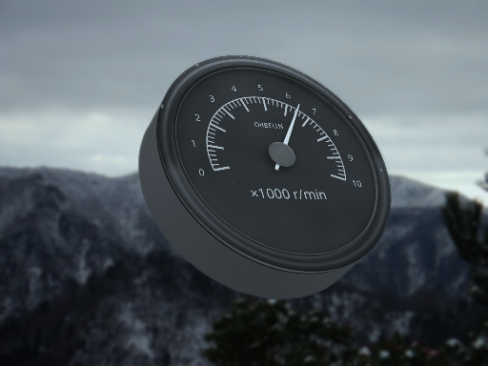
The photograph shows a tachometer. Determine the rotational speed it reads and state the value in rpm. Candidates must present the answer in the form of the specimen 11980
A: 6400
